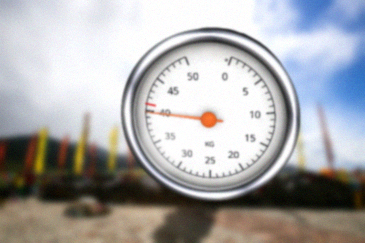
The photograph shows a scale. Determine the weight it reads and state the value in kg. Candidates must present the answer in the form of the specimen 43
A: 40
